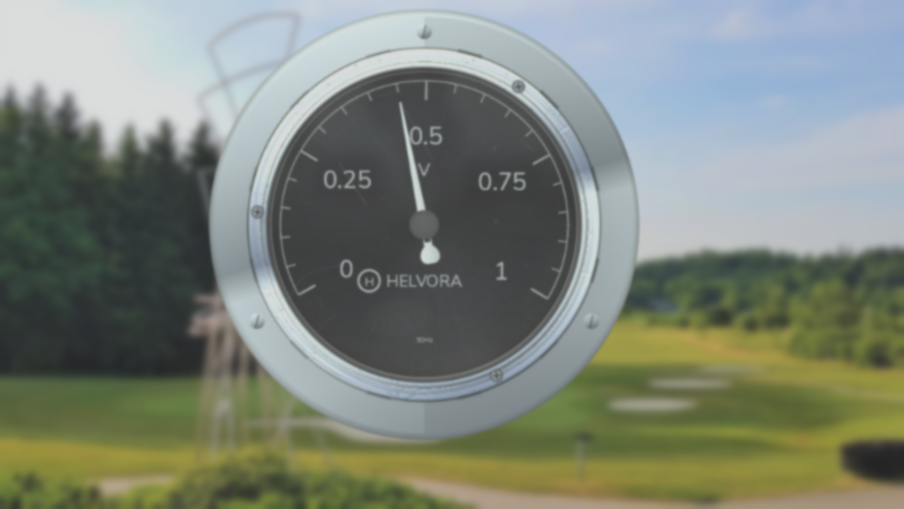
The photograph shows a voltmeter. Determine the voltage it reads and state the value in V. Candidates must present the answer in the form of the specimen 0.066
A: 0.45
